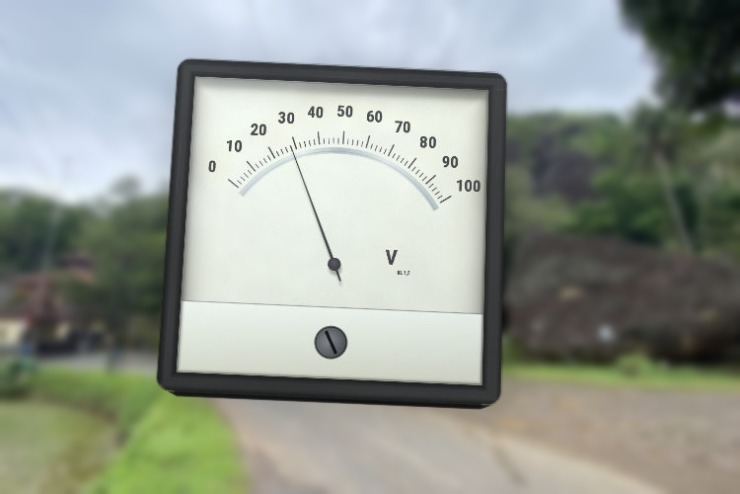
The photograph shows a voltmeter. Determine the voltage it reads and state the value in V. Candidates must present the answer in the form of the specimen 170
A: 28
